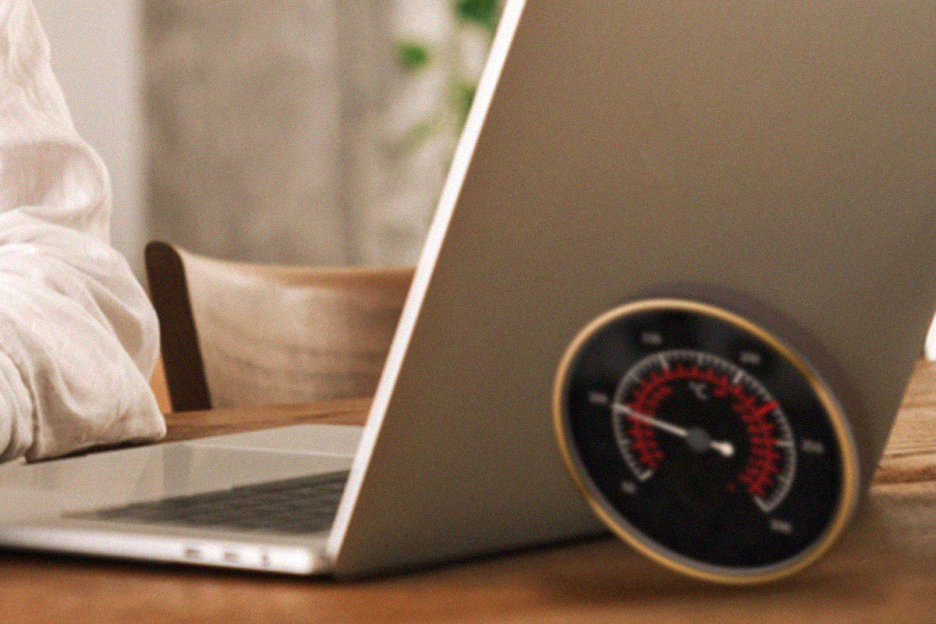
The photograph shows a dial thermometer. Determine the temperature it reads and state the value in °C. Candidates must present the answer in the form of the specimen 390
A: 100
